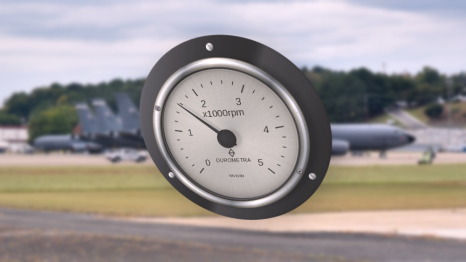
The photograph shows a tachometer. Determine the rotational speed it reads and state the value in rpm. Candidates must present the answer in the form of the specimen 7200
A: 1600
